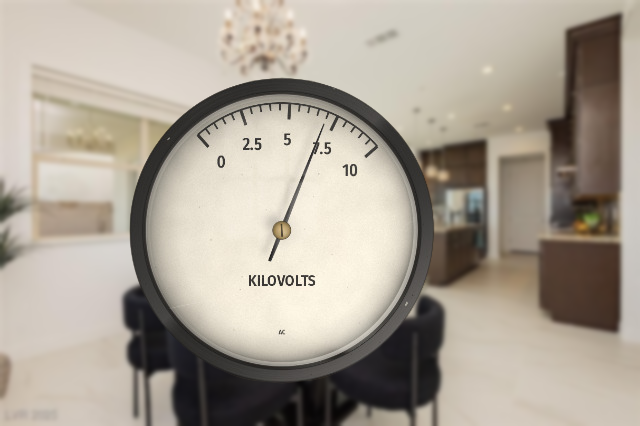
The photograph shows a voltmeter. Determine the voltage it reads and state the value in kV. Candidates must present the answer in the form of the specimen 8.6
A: 7
